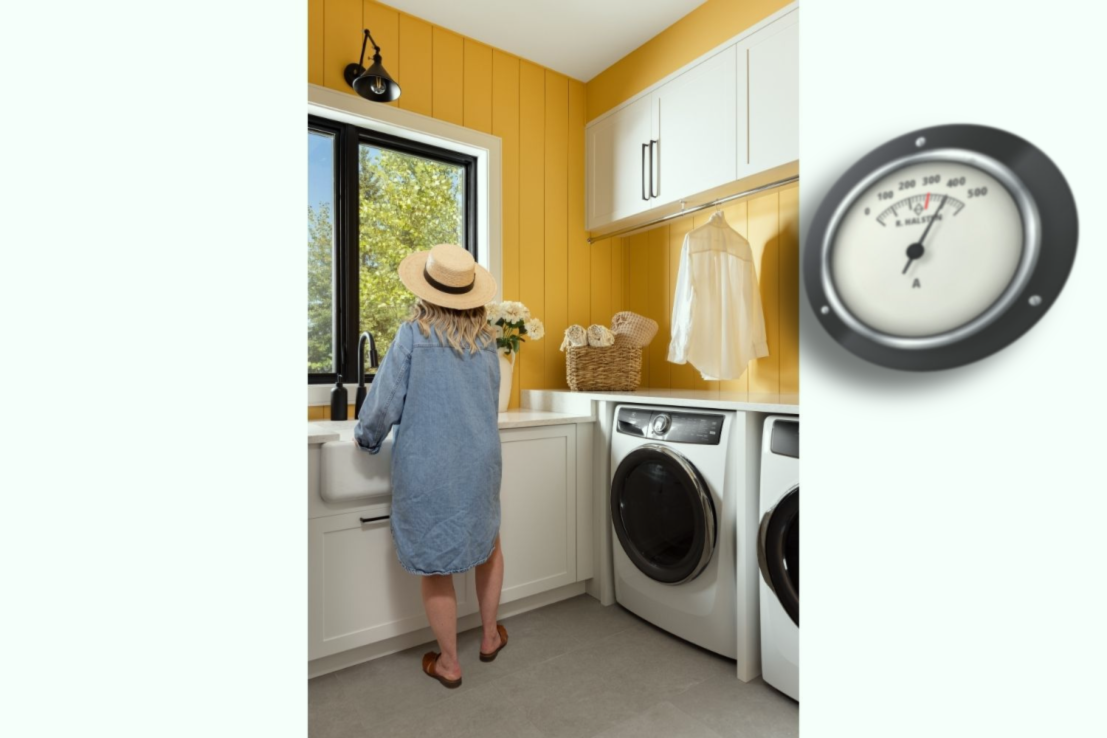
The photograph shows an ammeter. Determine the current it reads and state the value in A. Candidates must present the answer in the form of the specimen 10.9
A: 400
